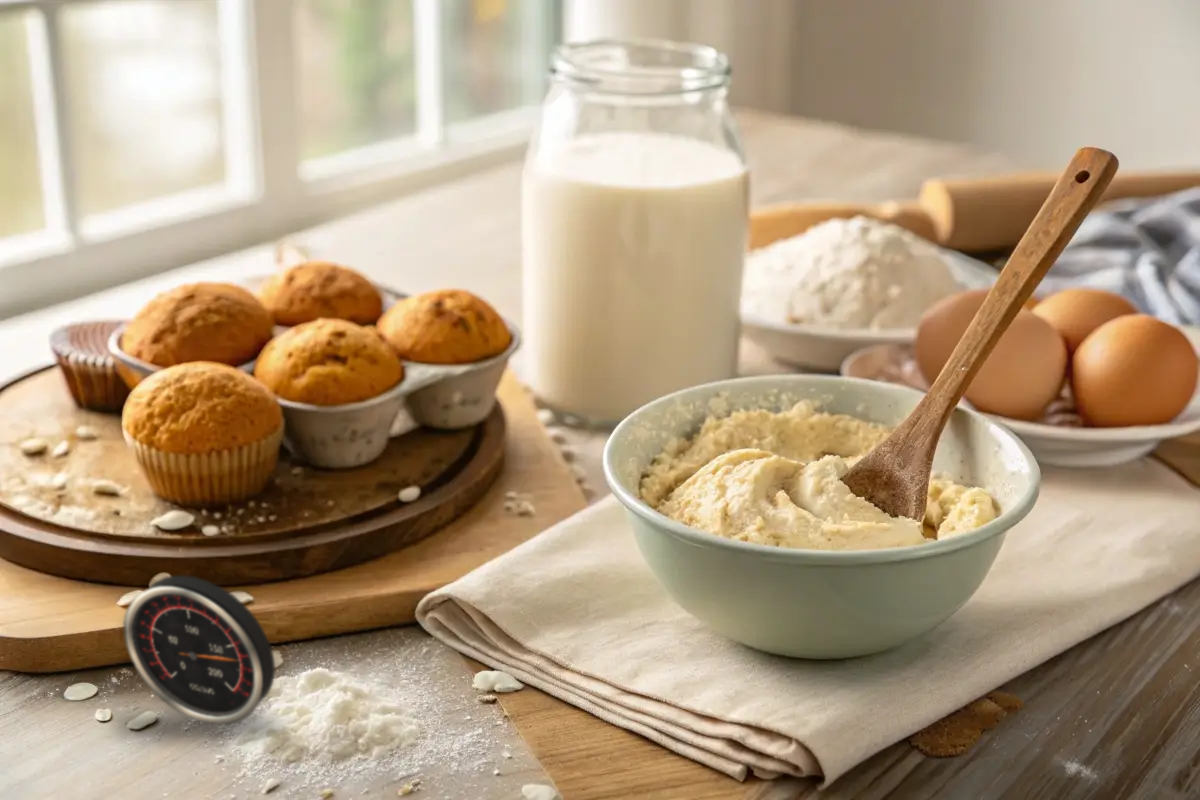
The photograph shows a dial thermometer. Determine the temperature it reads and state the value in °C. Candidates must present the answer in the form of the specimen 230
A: 162.5
